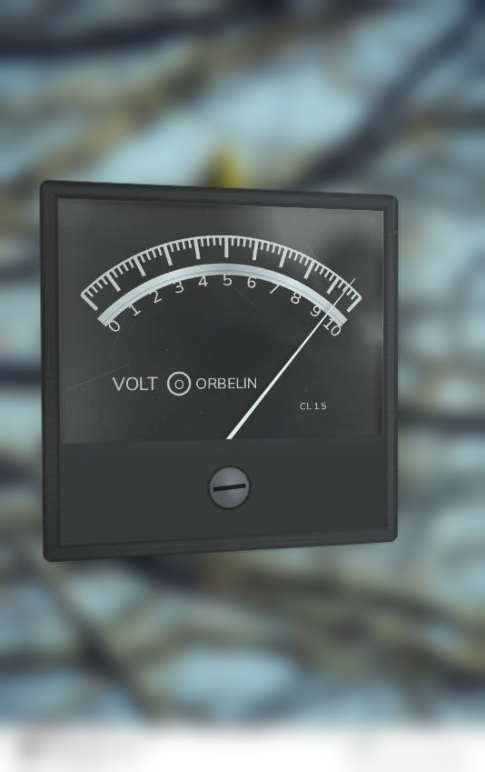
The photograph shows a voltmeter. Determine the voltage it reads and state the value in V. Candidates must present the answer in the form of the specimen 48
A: 9.4
